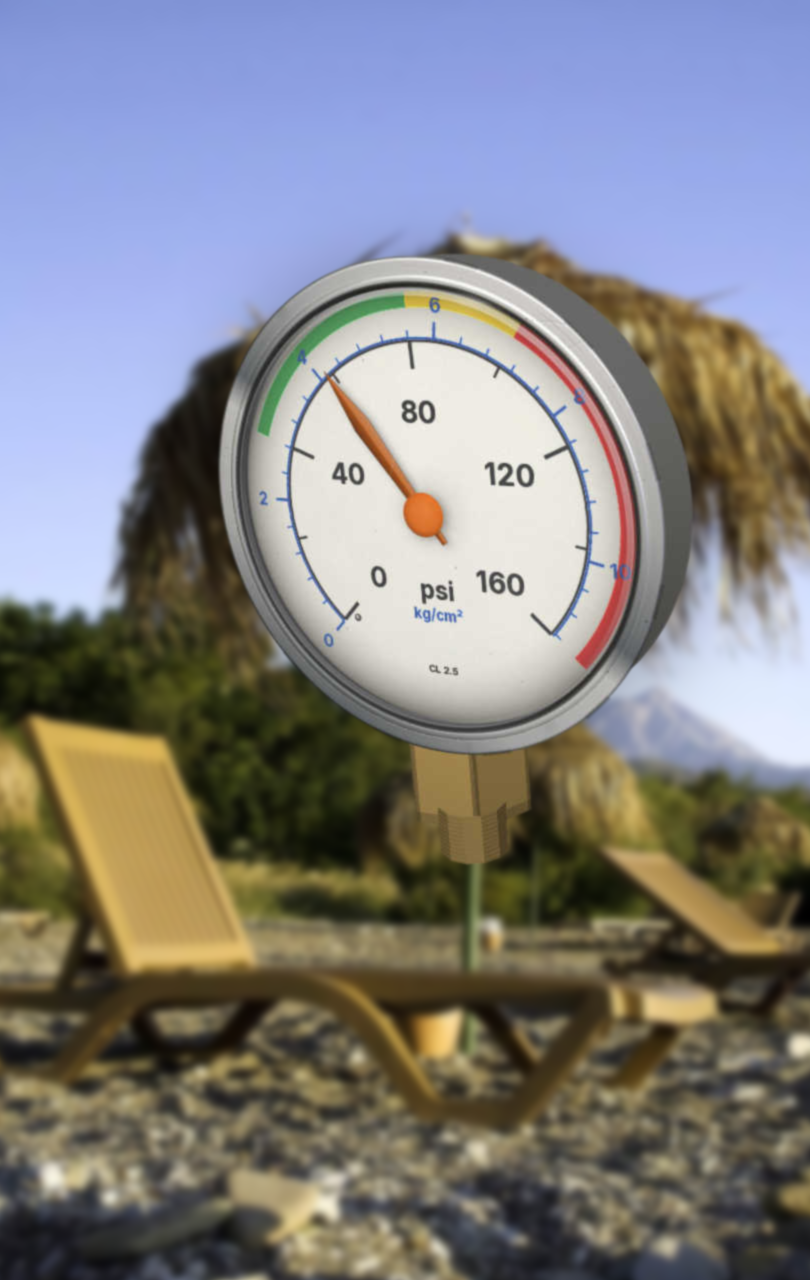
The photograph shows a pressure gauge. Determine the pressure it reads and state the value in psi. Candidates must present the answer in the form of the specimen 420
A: 60
